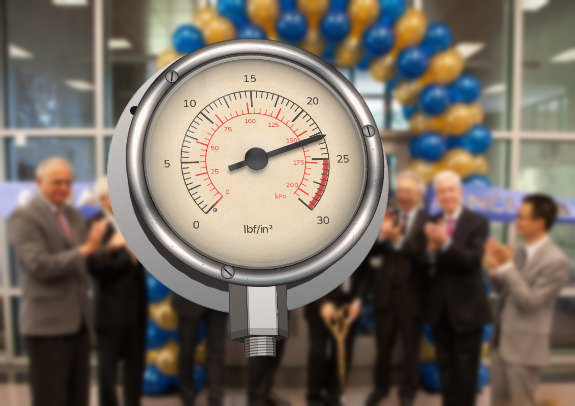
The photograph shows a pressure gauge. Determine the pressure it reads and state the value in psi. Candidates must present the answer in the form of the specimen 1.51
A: 23
